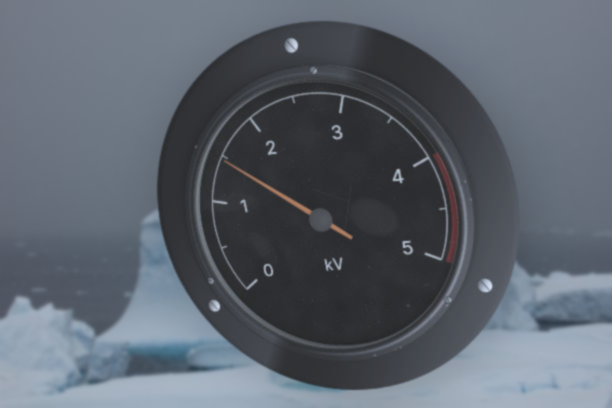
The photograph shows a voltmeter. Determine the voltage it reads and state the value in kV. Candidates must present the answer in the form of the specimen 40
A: 1.5
